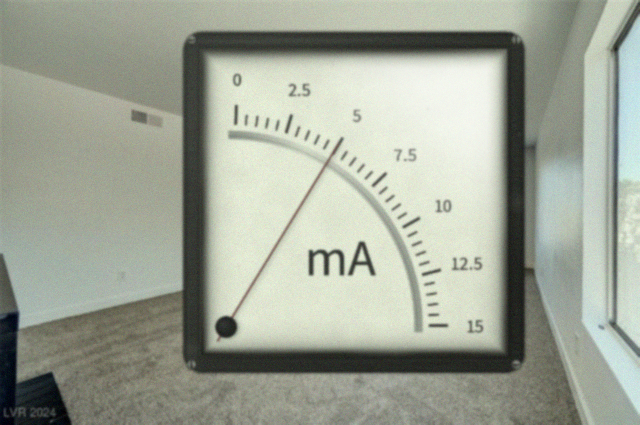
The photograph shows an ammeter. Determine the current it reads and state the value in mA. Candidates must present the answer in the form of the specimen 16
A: 5
